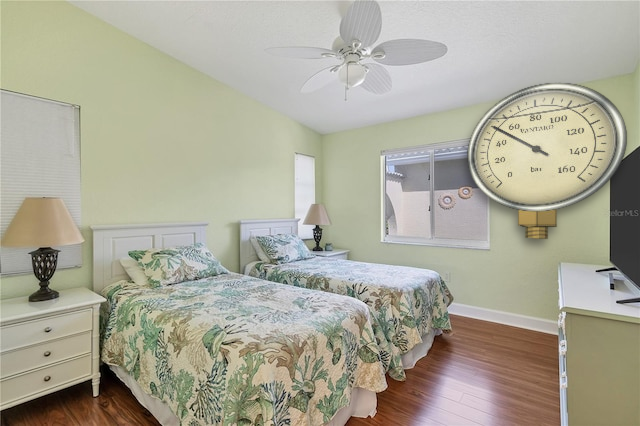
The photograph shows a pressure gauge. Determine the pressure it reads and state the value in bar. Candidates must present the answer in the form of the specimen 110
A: 50
